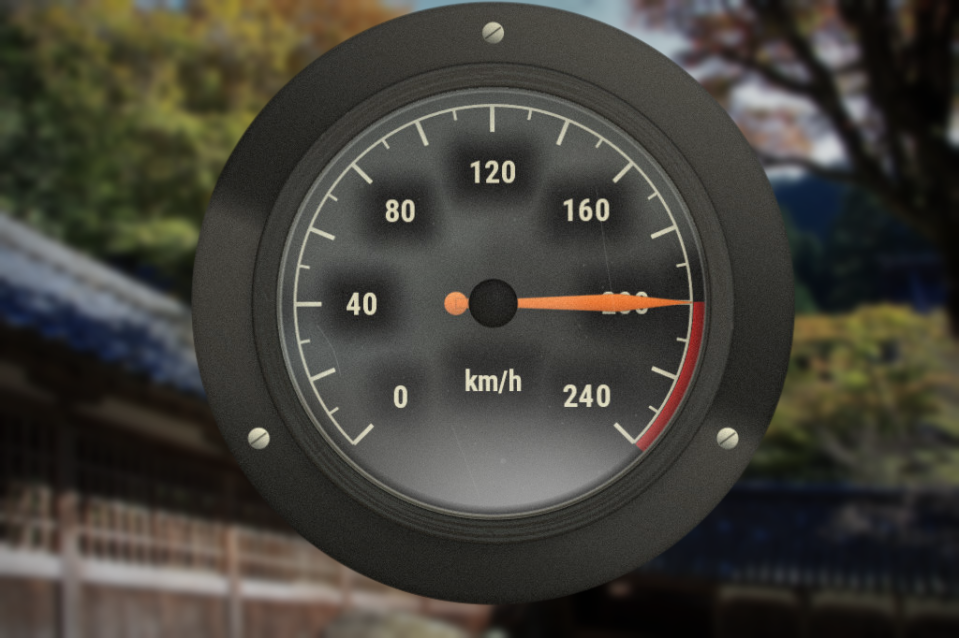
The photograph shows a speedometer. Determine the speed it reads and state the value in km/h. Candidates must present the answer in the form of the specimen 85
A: 200
